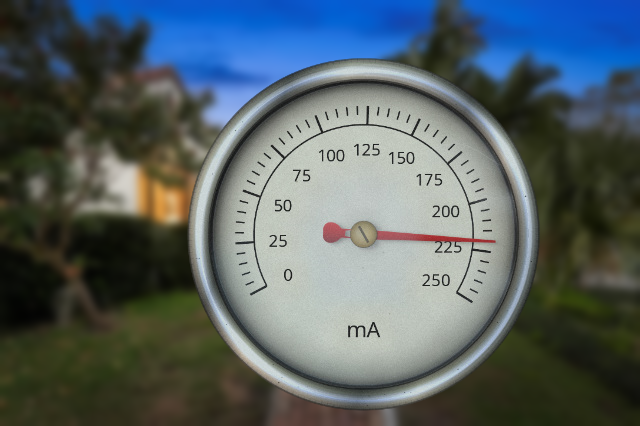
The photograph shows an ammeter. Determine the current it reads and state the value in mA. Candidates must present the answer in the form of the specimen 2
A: 220
